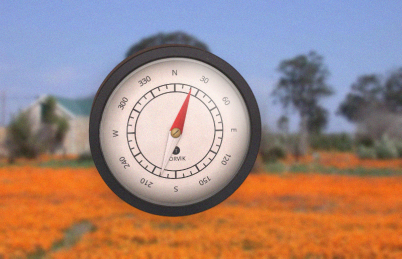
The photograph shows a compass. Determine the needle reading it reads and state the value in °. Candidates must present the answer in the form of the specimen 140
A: 20
